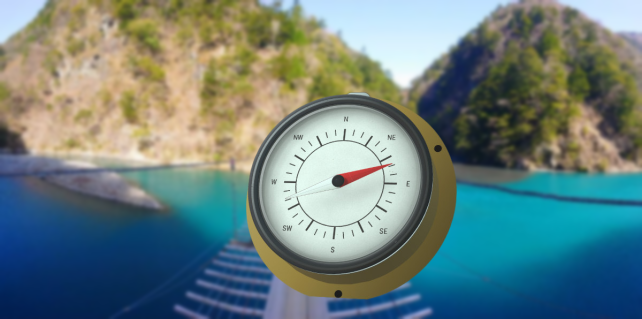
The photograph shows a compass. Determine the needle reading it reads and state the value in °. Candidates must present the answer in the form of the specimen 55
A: 70
